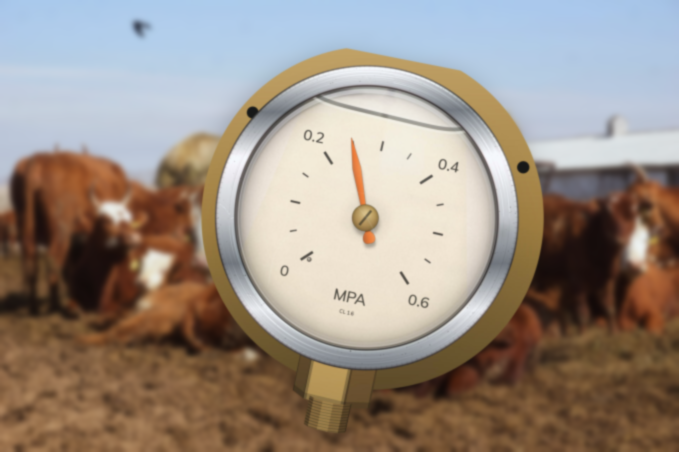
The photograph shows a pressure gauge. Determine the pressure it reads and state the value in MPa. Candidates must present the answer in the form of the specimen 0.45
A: 0.25
